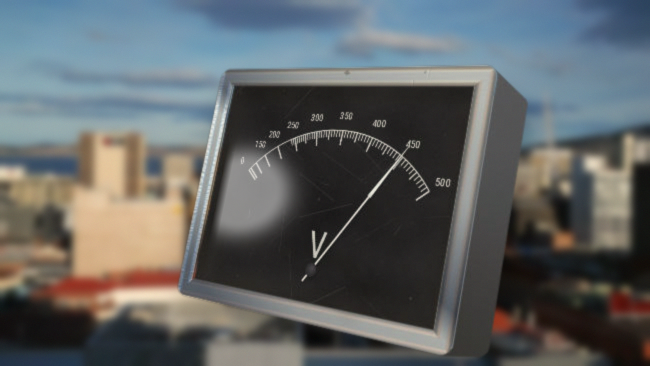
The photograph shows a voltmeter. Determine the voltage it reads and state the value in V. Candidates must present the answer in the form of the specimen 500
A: 450
